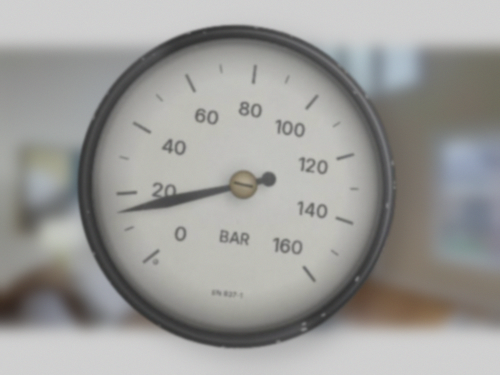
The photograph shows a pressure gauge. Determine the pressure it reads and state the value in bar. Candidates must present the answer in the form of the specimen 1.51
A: 15
